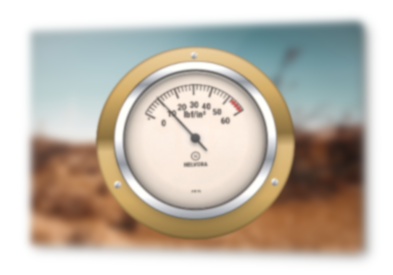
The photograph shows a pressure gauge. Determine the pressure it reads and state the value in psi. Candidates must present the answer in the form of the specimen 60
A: 10
